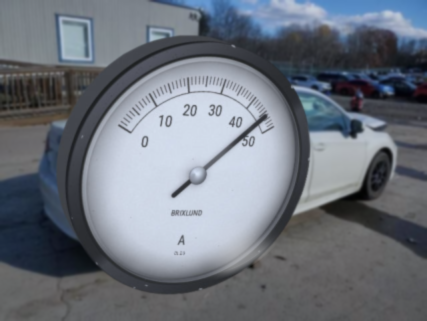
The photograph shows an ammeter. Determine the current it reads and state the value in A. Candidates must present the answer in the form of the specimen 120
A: 45
